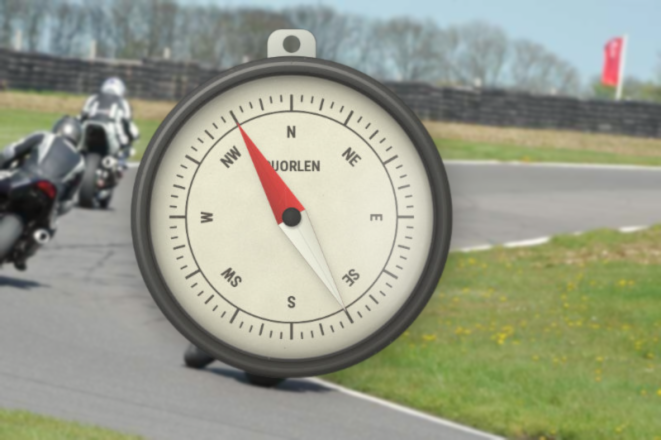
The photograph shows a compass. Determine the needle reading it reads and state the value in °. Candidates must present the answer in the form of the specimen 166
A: 330
